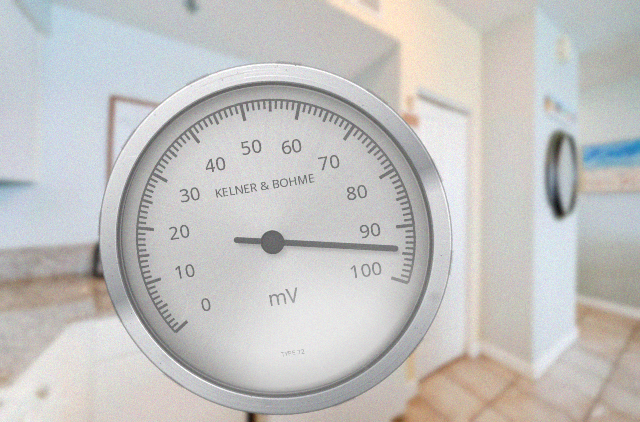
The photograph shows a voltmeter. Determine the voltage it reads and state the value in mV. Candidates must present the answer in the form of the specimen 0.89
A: 94
